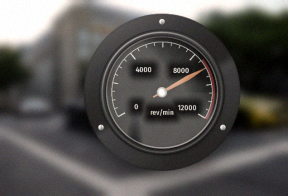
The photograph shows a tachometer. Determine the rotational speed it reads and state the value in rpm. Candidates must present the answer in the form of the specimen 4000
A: 9000
